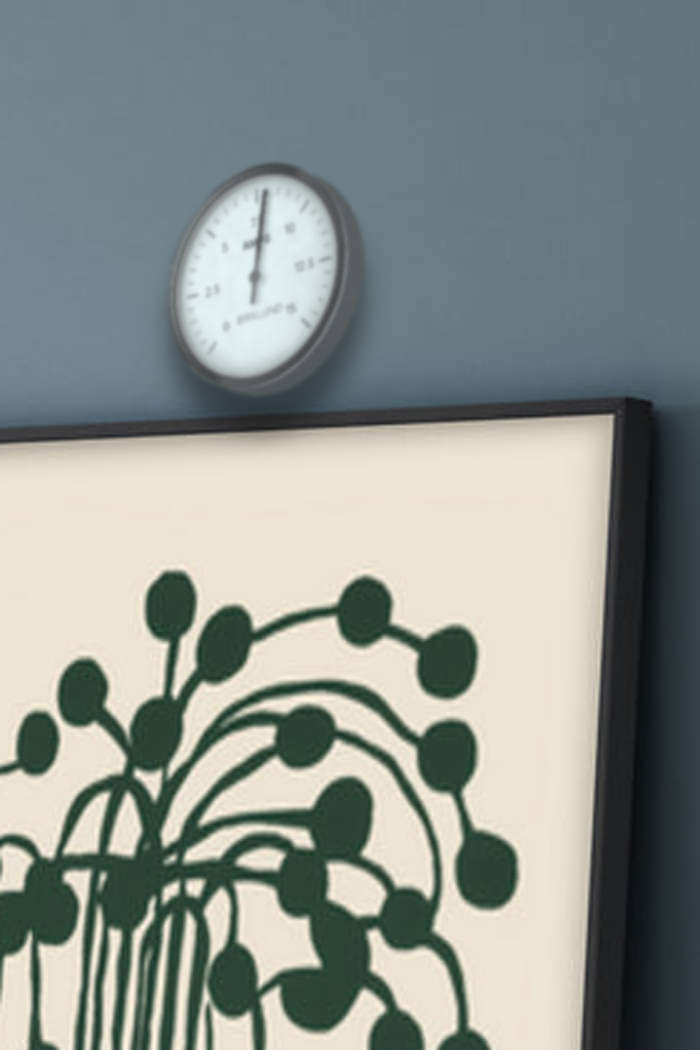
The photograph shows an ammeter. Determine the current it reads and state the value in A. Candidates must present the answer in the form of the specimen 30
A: 8
